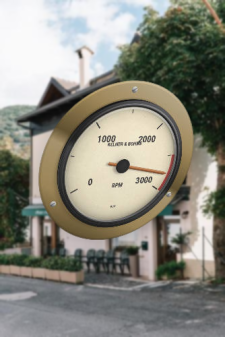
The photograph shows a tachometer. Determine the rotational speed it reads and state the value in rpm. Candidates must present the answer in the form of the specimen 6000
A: 2750
